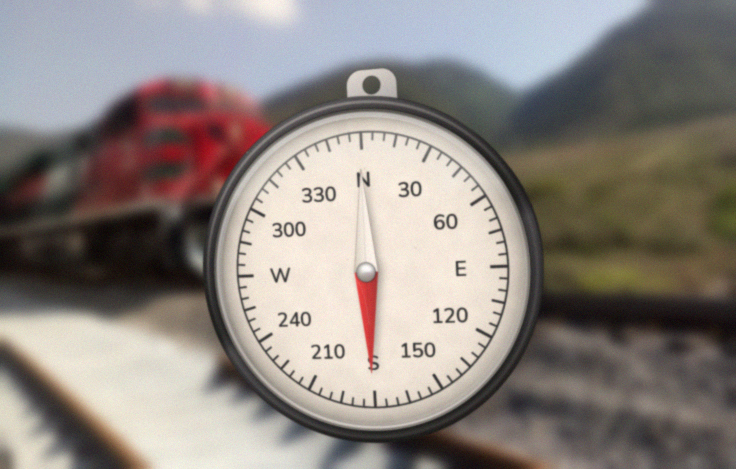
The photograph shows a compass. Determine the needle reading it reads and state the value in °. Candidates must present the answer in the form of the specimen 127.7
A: 180
